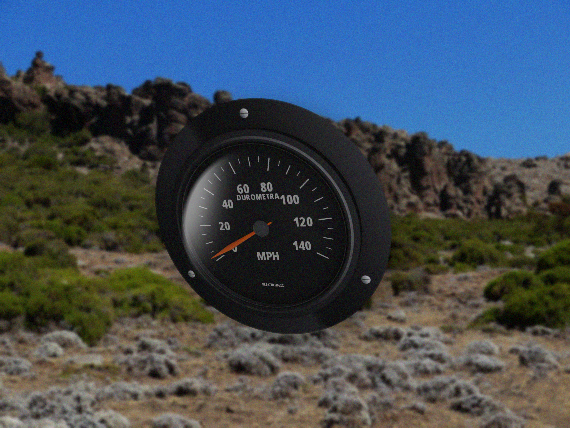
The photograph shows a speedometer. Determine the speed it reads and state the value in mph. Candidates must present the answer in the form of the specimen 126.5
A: 2.5
